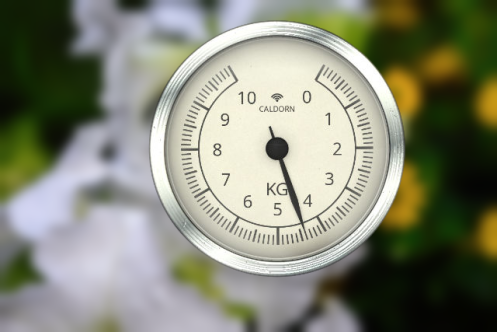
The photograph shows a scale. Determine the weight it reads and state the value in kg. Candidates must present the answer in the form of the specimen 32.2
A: 4.4
